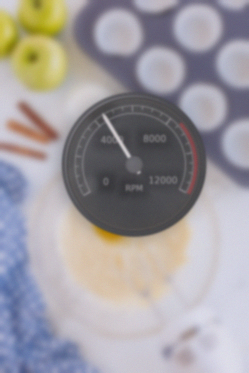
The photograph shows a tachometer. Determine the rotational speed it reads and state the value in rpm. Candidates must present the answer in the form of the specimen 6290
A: 4500
